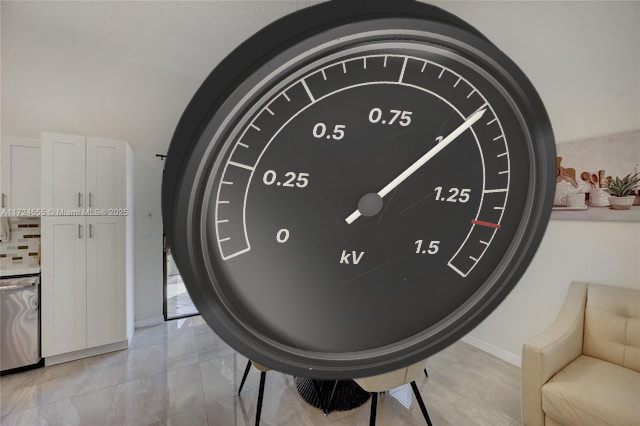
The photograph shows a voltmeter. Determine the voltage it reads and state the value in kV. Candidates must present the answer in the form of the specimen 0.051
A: 1
